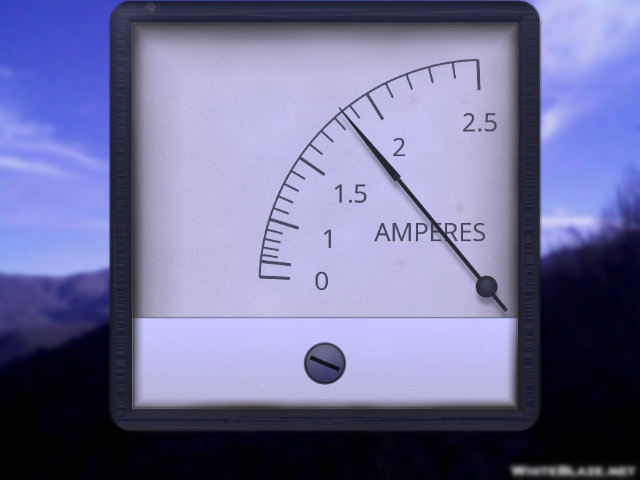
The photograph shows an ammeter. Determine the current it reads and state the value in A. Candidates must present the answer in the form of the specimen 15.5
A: 1.85
